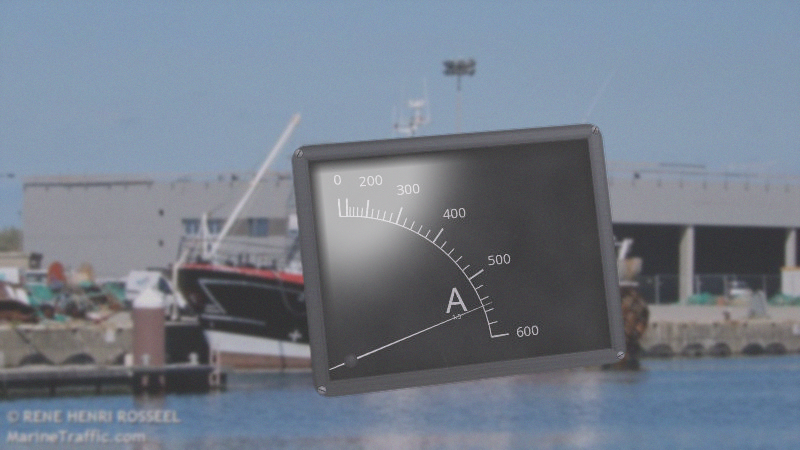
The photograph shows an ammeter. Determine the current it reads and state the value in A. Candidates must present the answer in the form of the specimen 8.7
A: 550
